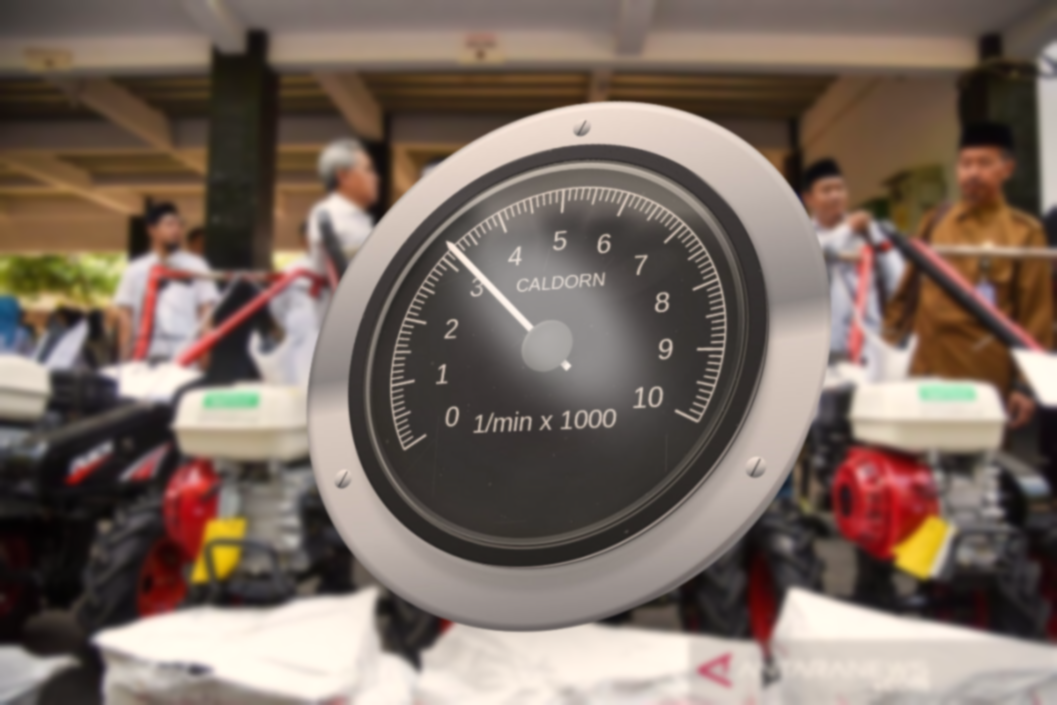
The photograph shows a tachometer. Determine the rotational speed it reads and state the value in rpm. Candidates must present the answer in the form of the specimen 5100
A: 3200
